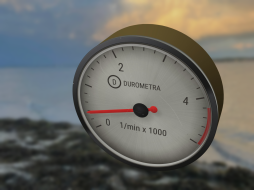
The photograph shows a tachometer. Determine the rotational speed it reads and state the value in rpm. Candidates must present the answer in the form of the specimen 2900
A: 400
